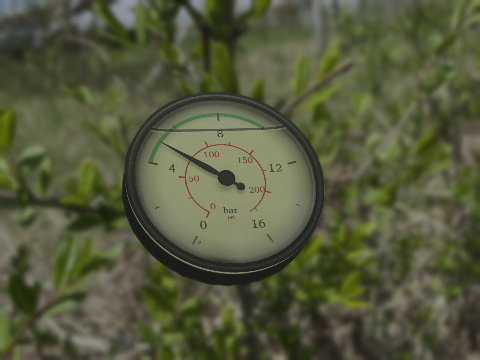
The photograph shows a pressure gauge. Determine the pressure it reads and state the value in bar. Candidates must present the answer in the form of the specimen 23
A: 5
